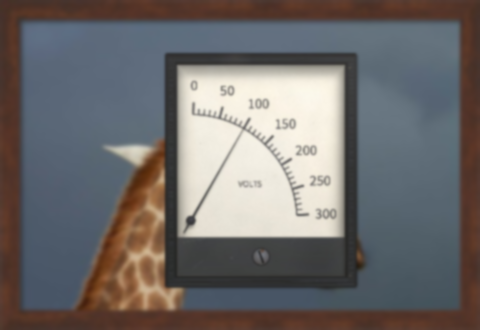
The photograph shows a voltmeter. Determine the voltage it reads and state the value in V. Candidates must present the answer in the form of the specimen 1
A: 100
